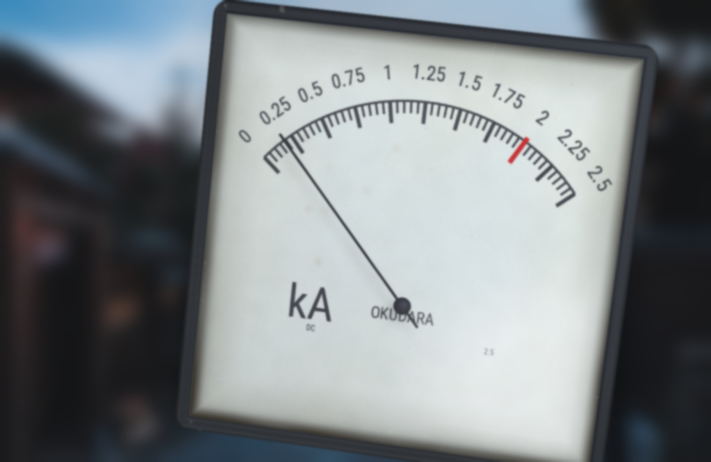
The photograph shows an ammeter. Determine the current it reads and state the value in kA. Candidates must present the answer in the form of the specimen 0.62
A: 0.2
